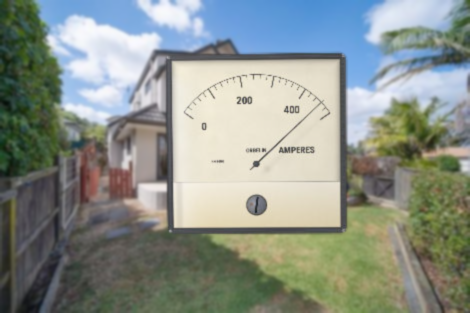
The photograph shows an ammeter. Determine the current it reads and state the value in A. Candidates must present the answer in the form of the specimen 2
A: 460
